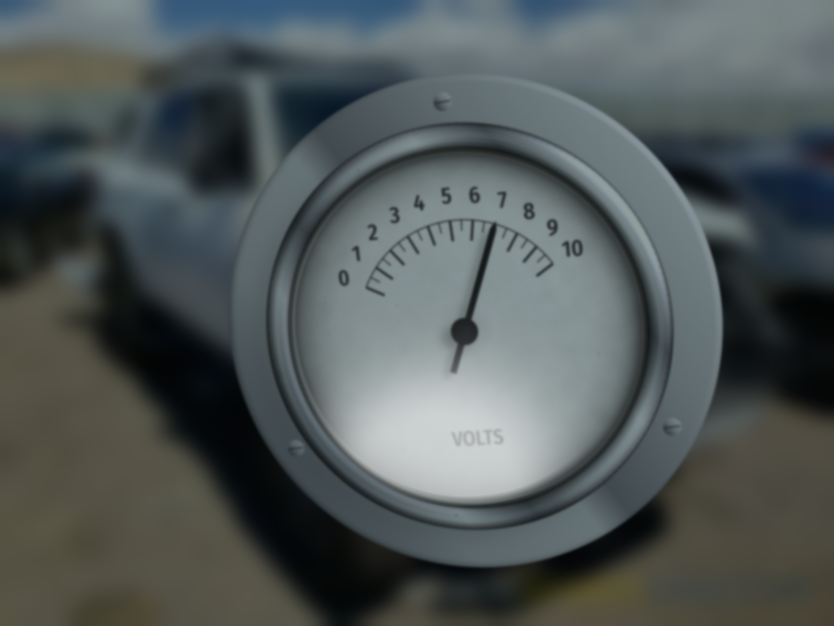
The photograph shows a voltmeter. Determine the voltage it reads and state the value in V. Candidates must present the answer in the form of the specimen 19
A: 7
